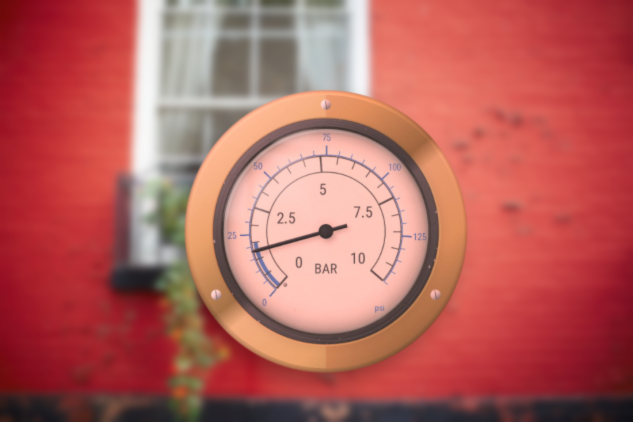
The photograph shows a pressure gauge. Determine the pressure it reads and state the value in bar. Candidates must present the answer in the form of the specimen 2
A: 1.25
